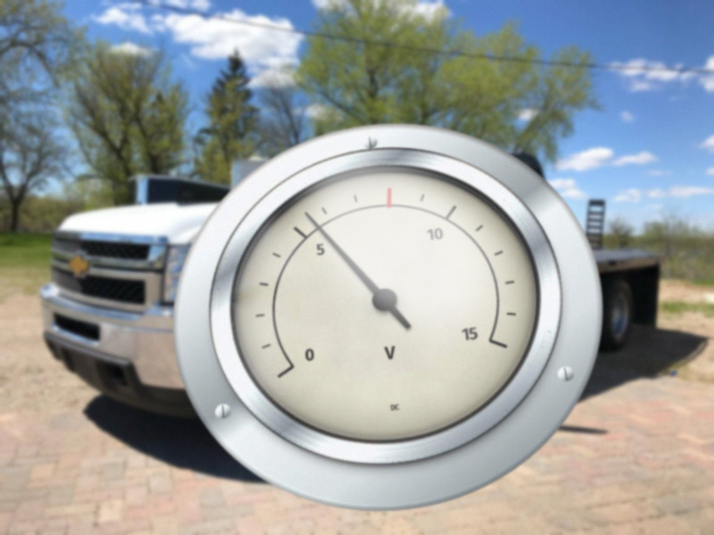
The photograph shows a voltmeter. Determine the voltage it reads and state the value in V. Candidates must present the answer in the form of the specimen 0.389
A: 5.5
